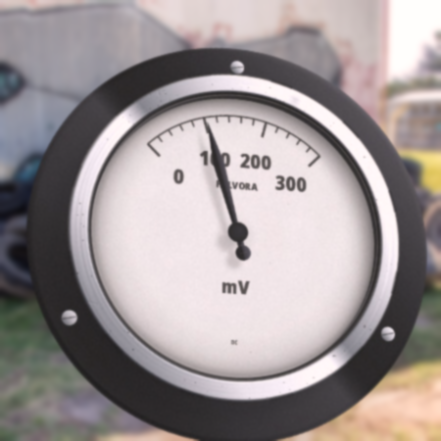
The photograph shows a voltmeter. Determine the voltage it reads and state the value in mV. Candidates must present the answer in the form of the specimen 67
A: 100
